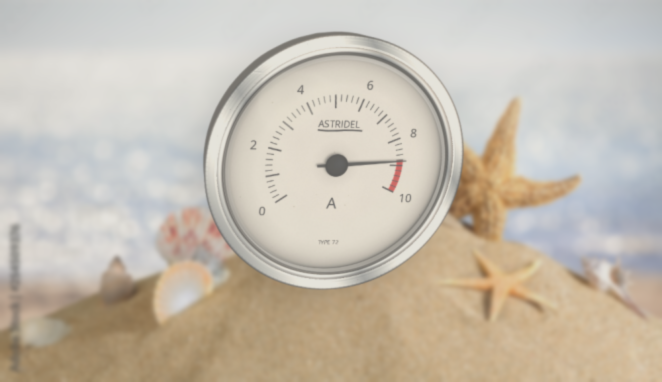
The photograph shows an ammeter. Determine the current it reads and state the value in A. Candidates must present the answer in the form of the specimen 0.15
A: 8.8
